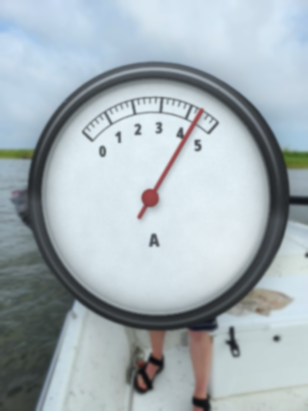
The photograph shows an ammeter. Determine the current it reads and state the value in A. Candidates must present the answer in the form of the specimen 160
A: 4.4
